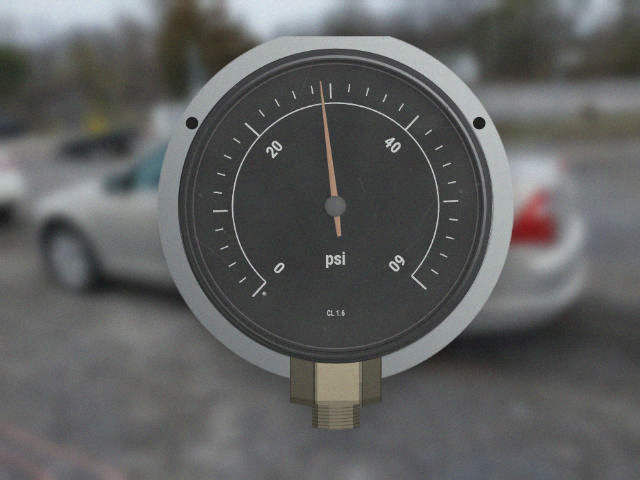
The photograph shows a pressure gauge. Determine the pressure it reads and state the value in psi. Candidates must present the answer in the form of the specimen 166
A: 29
